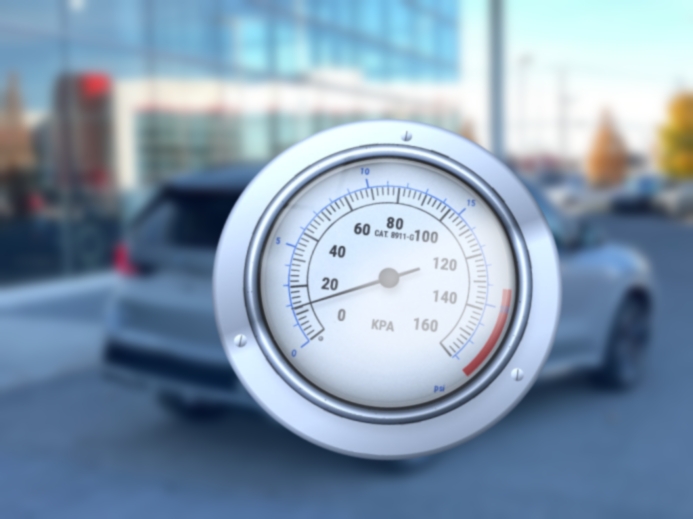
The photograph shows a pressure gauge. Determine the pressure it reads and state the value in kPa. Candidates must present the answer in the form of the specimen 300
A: 12
